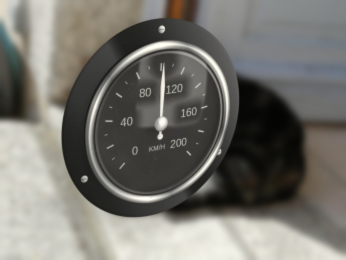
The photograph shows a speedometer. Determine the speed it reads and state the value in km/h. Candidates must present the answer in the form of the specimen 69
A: 100
